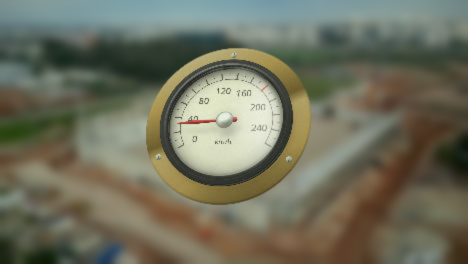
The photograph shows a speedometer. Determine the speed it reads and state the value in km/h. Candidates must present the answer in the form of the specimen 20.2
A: 30
